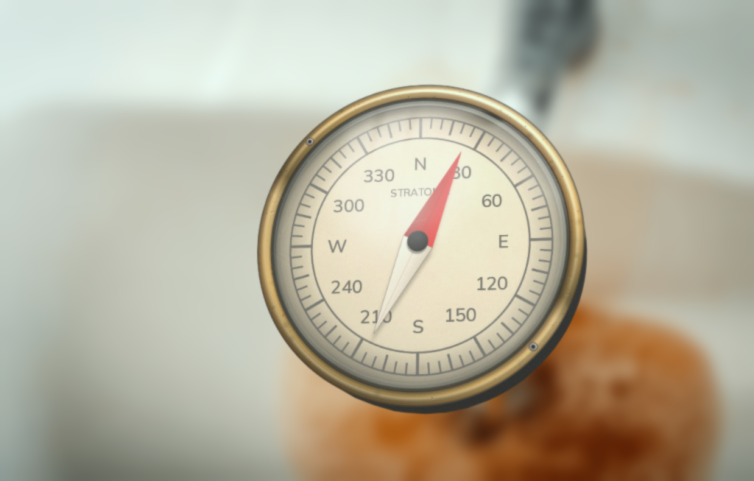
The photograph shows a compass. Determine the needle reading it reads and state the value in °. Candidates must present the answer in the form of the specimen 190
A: 25
